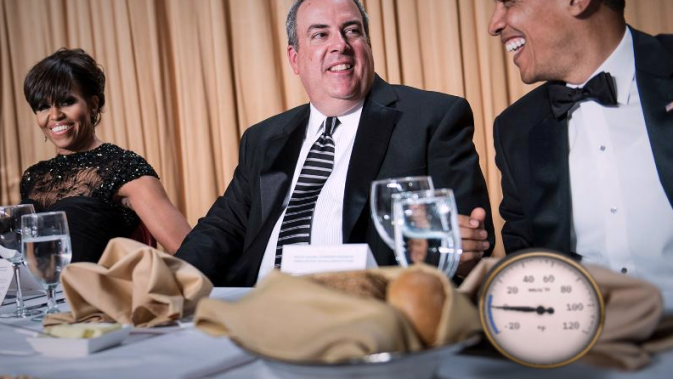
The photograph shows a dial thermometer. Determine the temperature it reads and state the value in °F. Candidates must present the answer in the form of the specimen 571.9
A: 0
